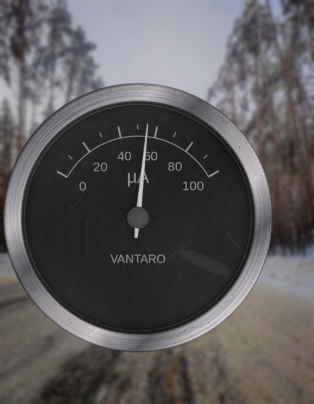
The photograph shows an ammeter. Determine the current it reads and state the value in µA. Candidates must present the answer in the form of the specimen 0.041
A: 55
